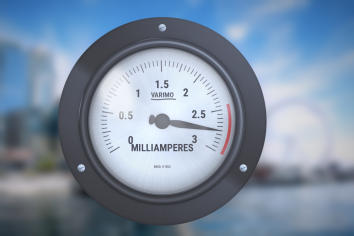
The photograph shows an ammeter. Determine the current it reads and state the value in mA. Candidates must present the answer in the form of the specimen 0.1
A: 2.75
